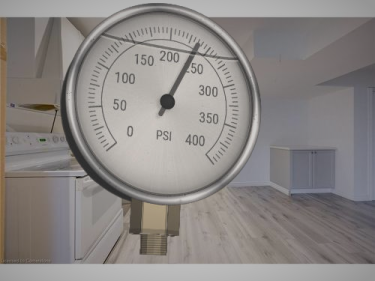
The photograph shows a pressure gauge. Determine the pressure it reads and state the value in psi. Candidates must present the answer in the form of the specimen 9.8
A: 235
